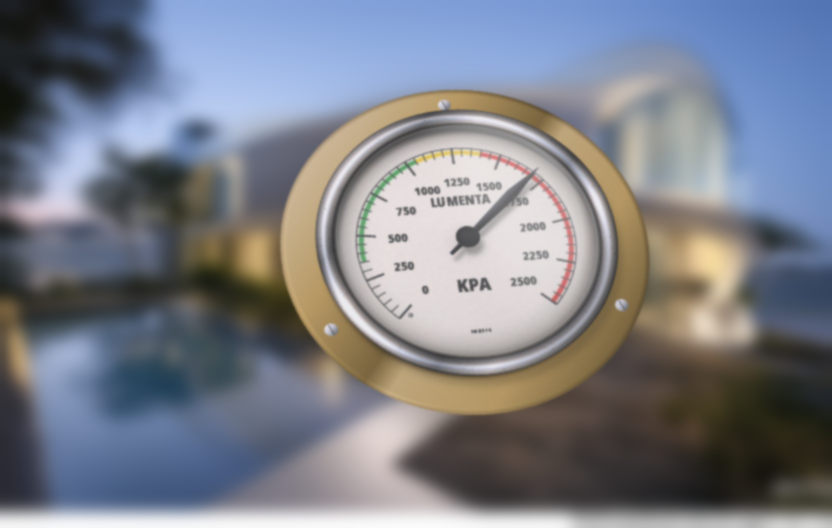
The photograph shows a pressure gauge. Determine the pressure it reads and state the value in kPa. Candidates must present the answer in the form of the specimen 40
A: 1700
